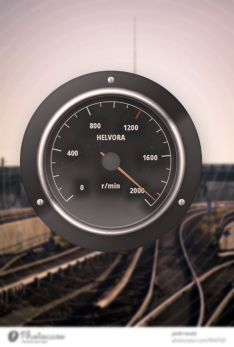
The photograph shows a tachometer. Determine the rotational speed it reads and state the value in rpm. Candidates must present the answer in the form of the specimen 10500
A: 1950
